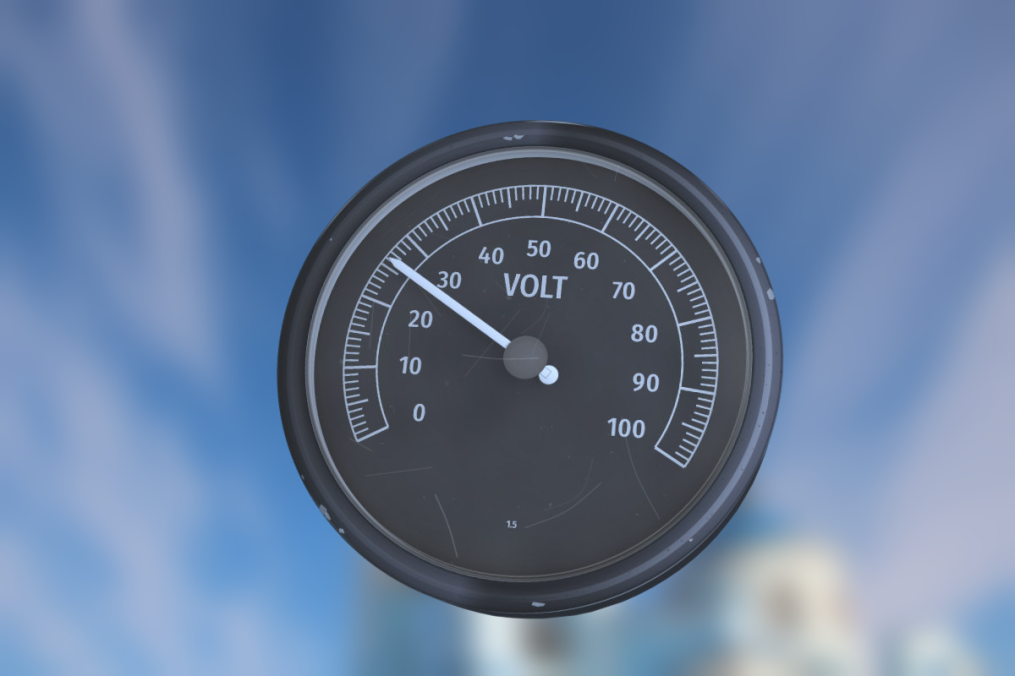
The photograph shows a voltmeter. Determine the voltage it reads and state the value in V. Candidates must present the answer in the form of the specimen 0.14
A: 26
